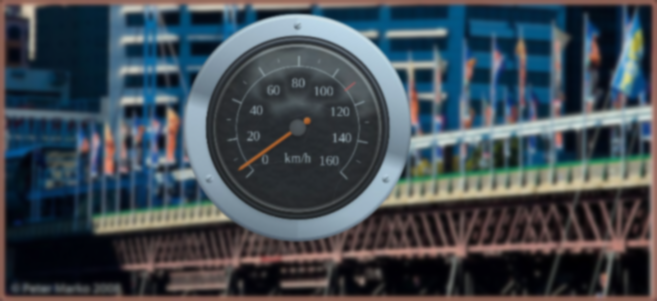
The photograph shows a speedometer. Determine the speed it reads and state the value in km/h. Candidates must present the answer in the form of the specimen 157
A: 5
